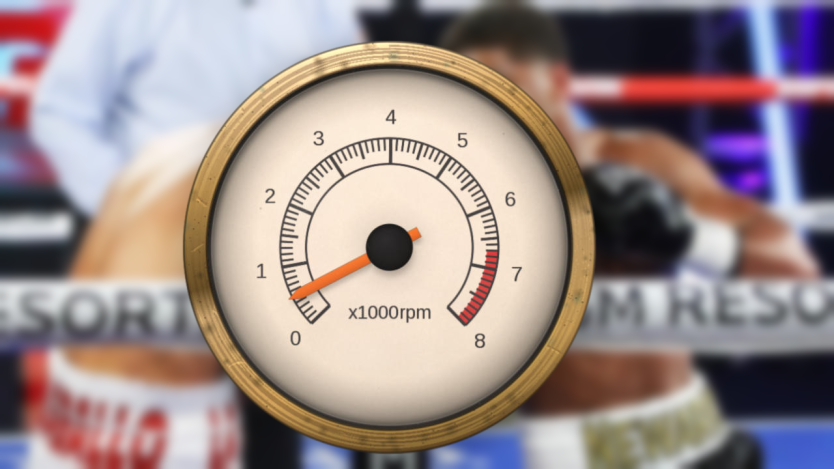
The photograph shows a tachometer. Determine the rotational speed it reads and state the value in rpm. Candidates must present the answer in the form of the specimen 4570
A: 500
